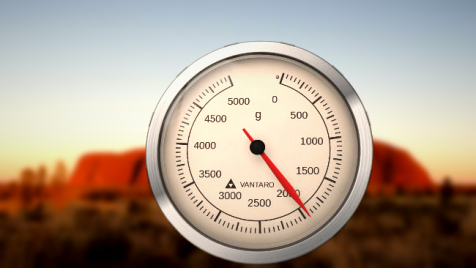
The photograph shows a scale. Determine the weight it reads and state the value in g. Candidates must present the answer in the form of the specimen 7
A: 1950
